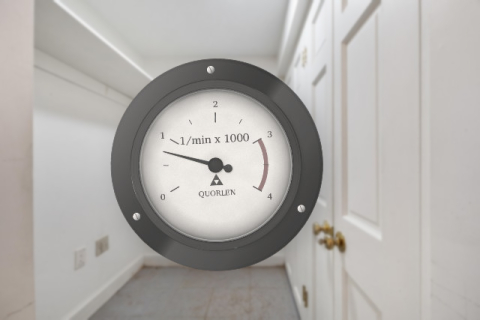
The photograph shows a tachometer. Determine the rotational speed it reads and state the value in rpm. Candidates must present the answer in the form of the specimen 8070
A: 750
